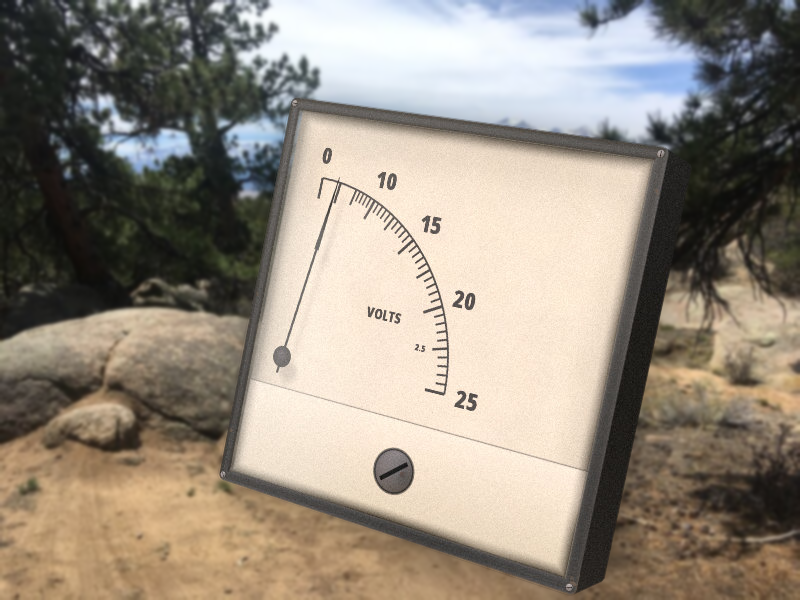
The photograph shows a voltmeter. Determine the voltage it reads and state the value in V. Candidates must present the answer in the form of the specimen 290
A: 5
